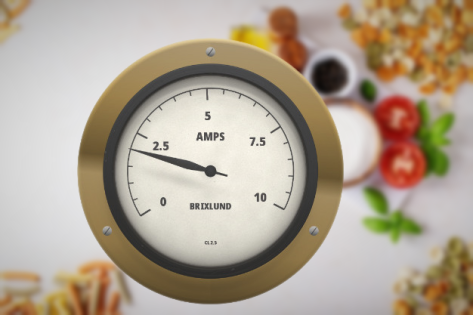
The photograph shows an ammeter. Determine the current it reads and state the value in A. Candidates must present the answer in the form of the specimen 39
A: 2
